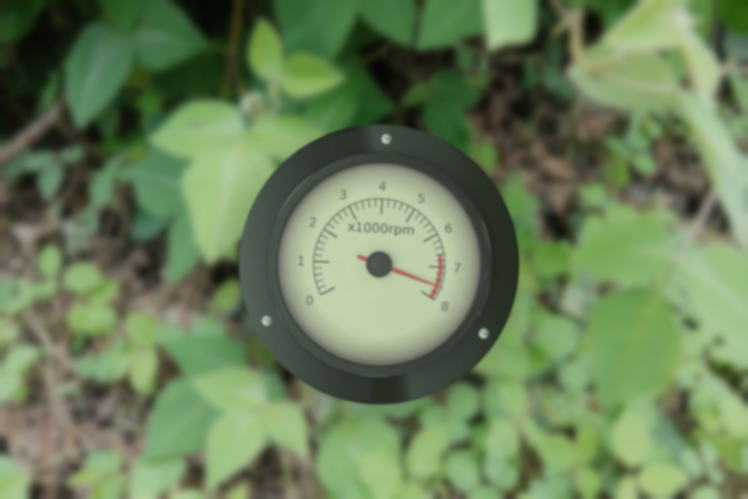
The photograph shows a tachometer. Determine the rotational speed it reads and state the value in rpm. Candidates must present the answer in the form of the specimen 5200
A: 7600
